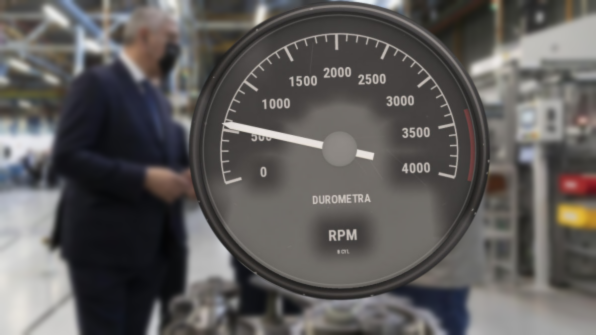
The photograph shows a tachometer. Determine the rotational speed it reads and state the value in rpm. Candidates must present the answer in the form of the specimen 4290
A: 550
